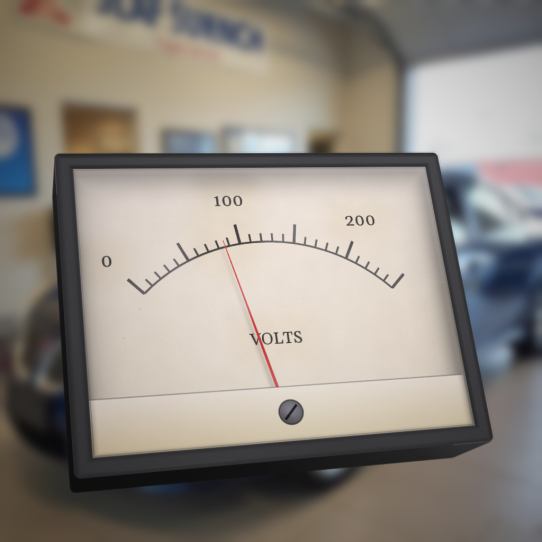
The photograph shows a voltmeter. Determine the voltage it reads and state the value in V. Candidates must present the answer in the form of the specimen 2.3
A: 85
